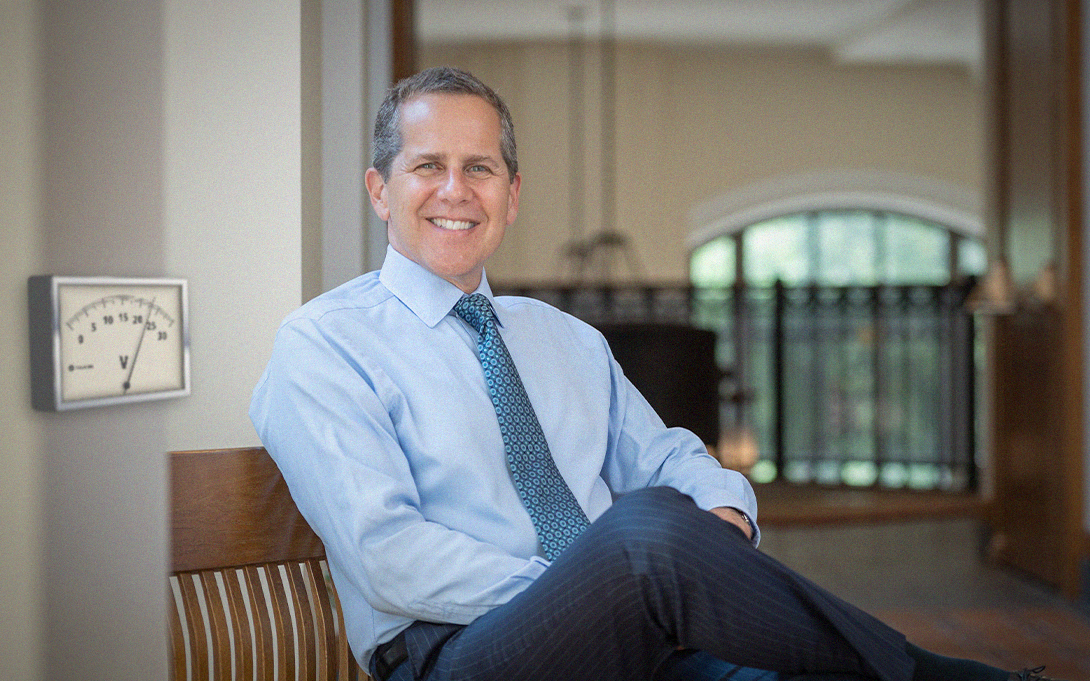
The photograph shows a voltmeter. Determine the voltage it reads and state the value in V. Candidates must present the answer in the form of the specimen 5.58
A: 22.5
